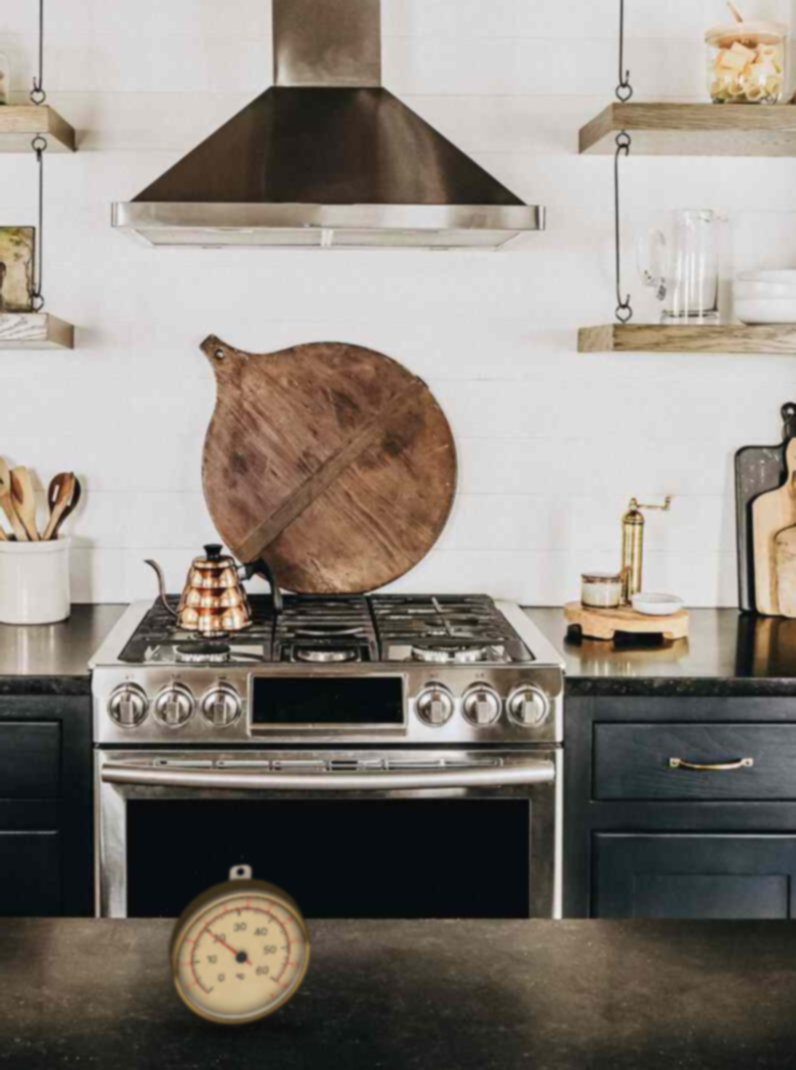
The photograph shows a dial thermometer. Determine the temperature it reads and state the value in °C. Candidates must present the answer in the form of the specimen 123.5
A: 20
